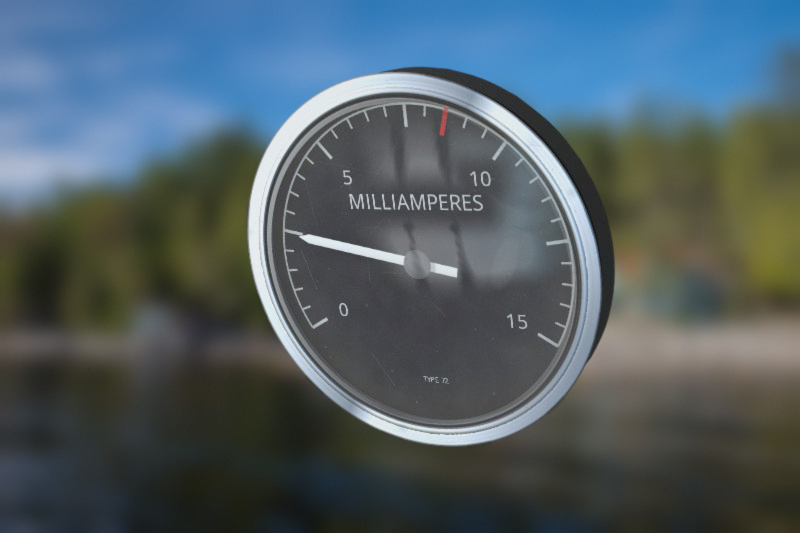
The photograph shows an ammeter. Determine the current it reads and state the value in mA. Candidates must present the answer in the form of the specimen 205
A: 2.5
